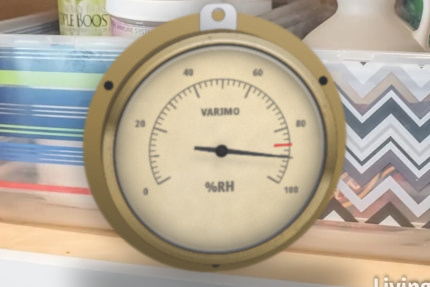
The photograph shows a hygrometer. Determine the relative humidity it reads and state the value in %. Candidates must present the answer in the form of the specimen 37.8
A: 90
